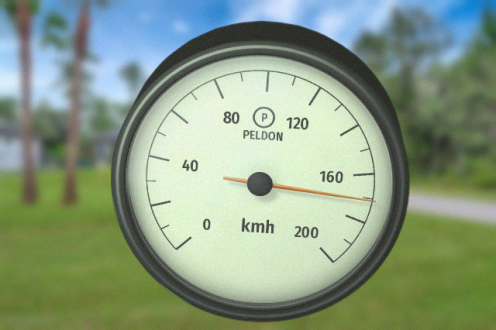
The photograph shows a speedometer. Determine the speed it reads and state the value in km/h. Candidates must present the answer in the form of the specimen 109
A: 170
